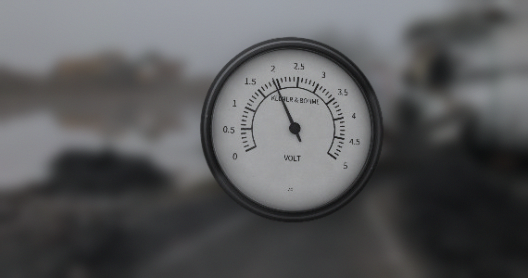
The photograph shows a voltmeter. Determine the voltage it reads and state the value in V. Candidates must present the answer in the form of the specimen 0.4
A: 1.9
